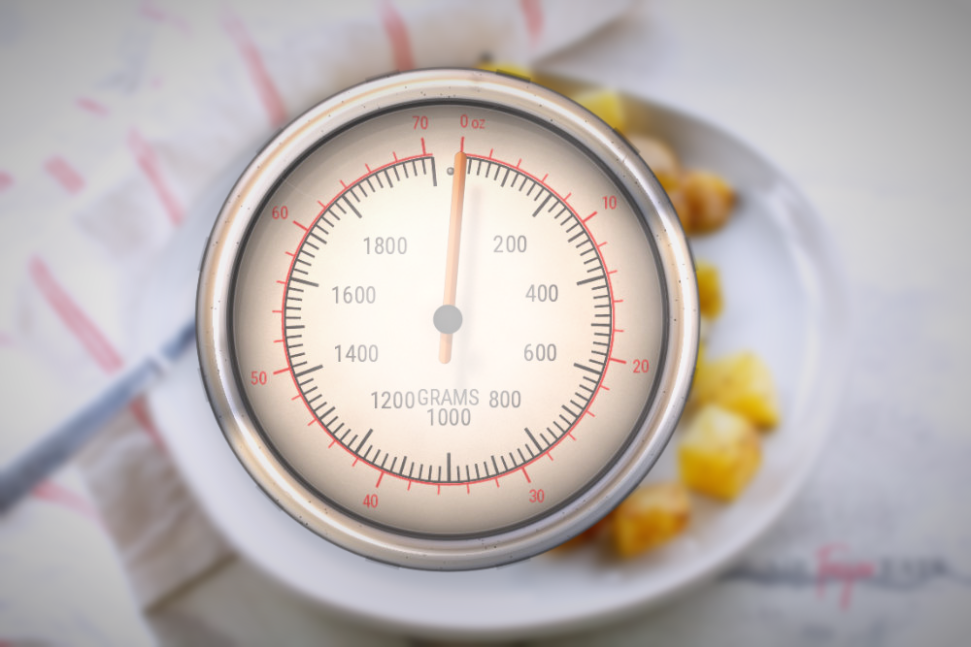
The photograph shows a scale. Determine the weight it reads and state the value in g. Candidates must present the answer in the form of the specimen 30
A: 0
